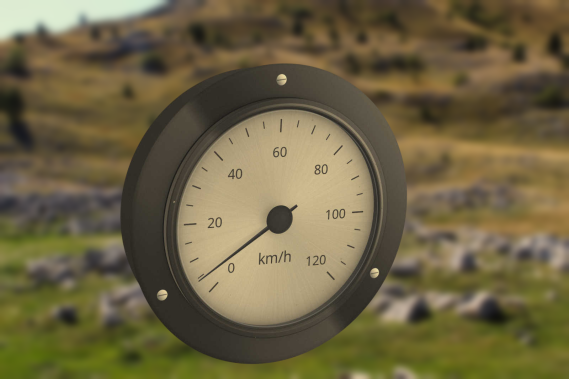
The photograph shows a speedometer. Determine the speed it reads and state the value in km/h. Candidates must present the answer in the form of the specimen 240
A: 5
